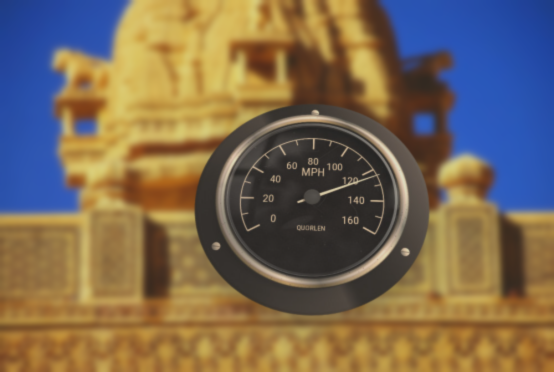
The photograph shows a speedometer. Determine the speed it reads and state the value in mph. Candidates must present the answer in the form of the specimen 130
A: 125
